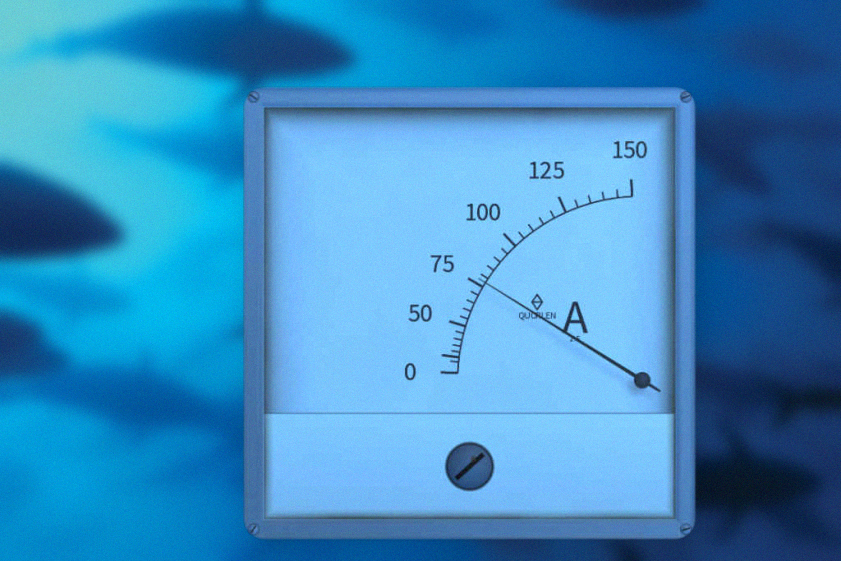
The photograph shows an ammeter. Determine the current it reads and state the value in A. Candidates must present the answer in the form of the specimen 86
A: 77.5
